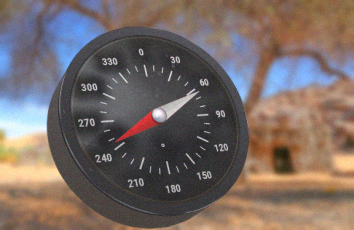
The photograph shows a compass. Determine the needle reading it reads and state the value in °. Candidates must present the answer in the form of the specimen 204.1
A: 245
